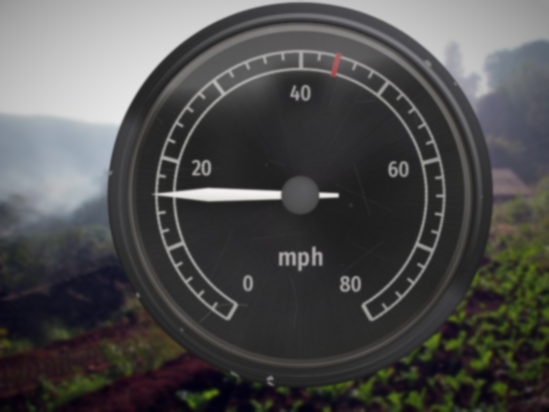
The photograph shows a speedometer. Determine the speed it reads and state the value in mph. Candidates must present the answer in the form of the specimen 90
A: 16
